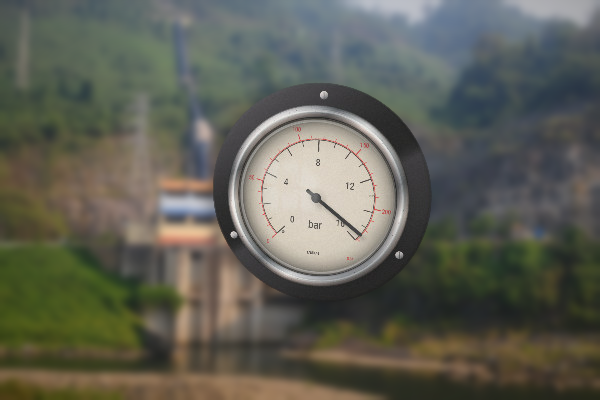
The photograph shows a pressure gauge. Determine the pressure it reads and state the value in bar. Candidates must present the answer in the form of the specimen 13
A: 15.5
